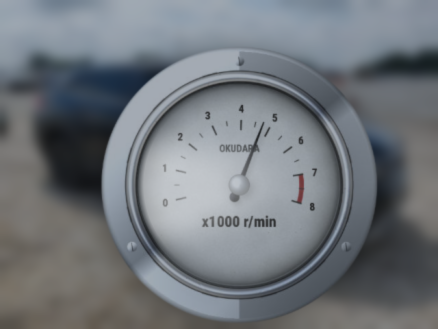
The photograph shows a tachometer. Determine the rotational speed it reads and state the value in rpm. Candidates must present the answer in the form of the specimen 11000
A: 4750
